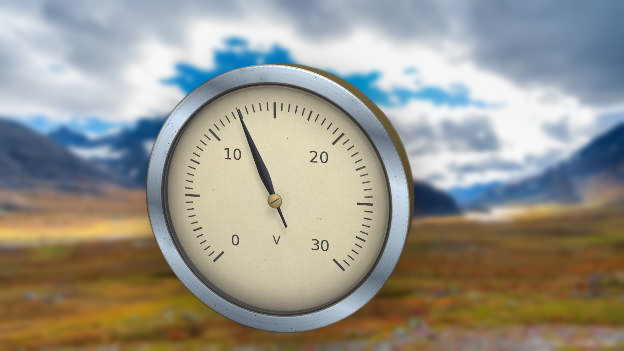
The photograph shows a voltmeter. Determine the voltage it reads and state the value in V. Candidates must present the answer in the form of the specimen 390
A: 12.5
